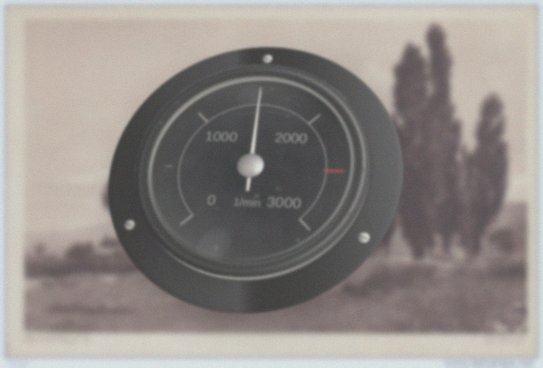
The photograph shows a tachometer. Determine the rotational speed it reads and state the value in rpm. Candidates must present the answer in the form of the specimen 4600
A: 1500
